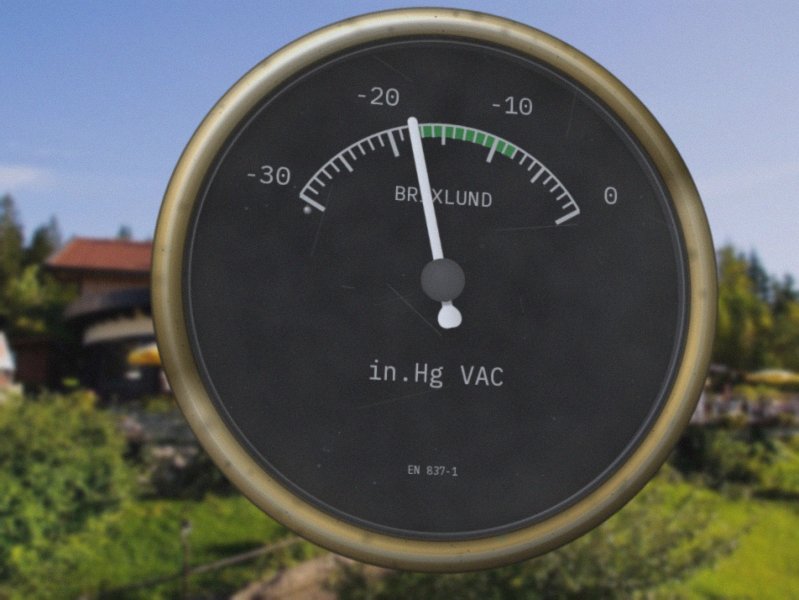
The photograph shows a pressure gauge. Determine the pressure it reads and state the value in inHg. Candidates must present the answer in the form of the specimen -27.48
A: -18
